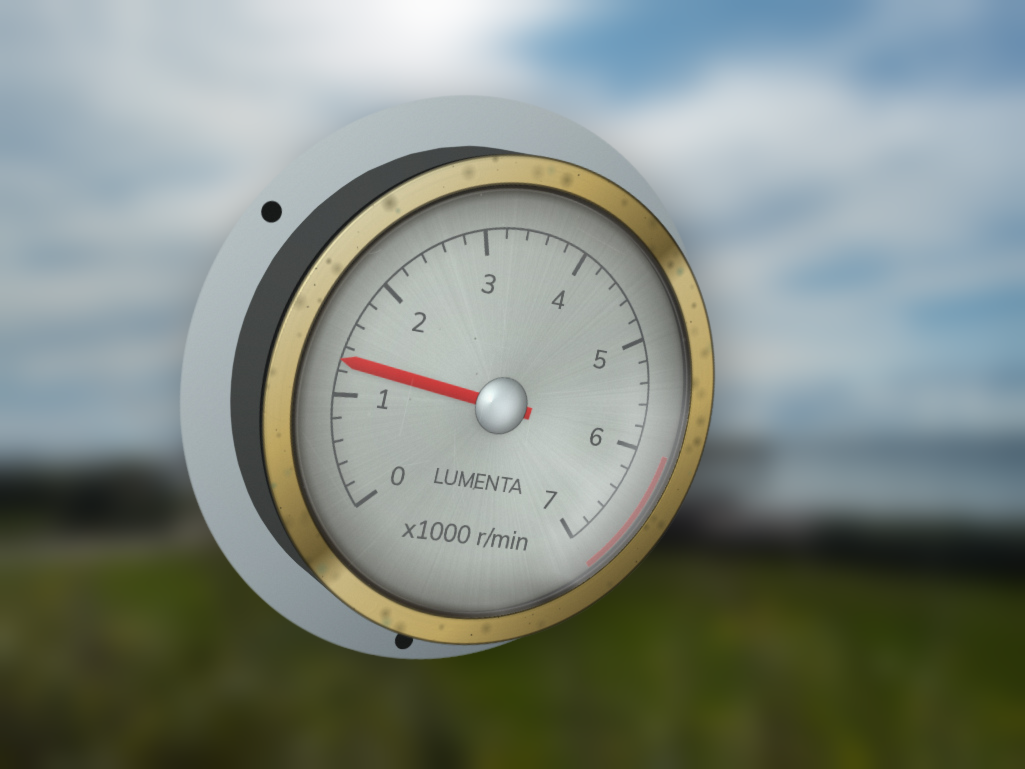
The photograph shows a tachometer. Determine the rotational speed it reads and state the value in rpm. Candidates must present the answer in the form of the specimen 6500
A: 1300
